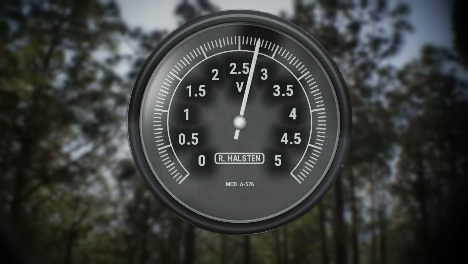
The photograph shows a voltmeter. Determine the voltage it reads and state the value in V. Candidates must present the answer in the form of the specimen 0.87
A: 2.75
